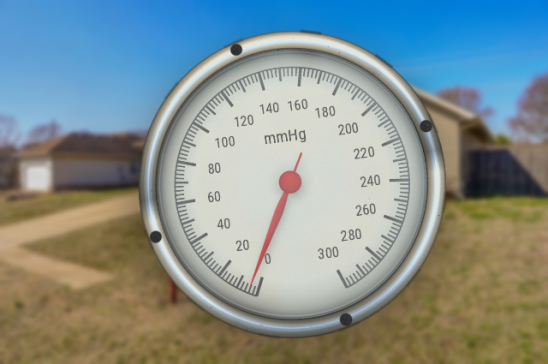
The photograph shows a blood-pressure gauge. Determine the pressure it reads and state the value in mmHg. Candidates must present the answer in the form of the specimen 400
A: 4
